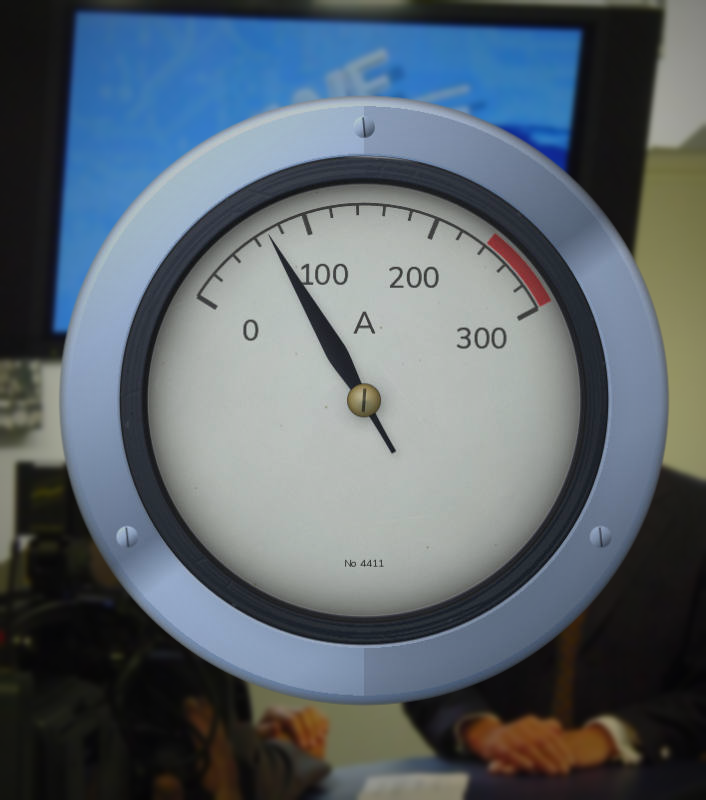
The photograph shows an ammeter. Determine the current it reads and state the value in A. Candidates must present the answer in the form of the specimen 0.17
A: 70
